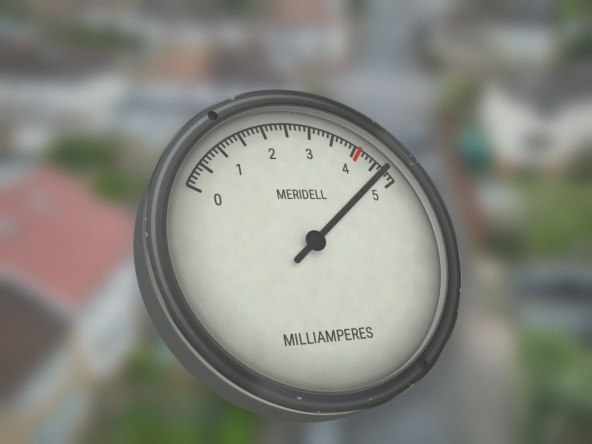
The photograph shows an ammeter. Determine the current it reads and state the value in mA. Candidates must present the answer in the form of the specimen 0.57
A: 4.7
